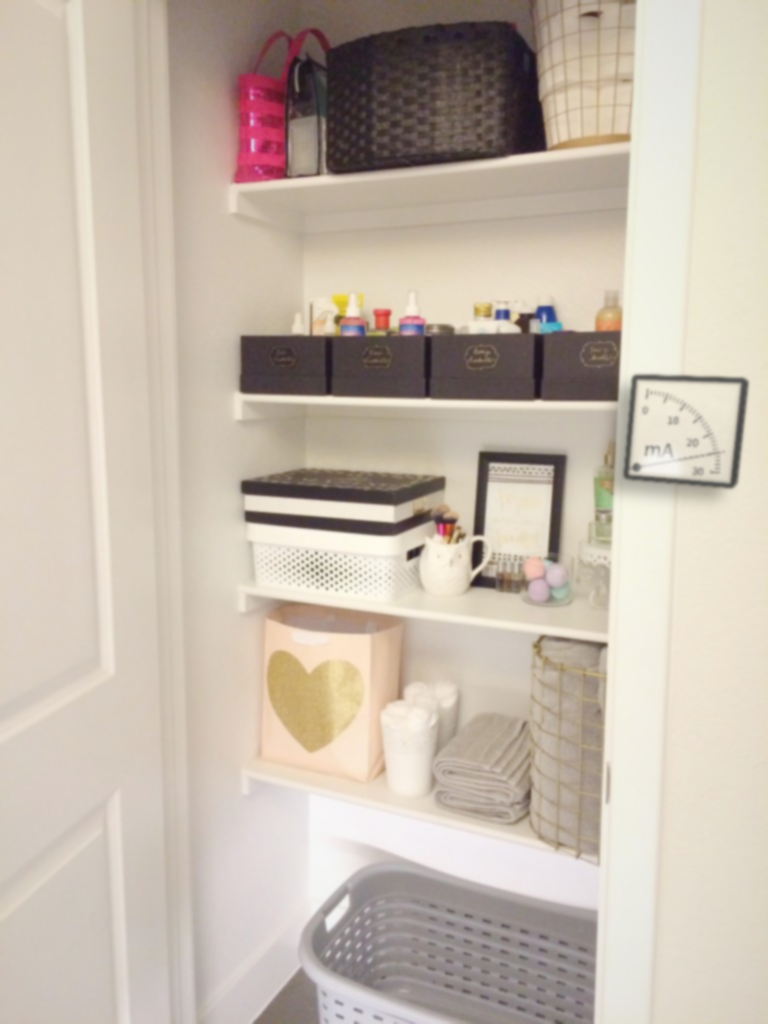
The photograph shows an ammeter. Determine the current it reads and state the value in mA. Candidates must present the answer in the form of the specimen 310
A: 25
